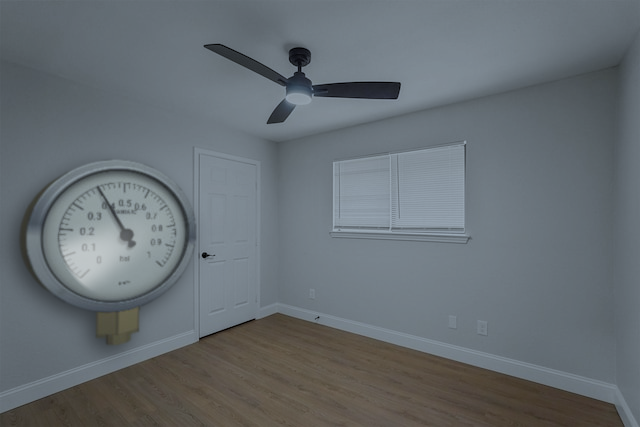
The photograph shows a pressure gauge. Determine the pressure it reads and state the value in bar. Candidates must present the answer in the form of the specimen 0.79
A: 0.4
